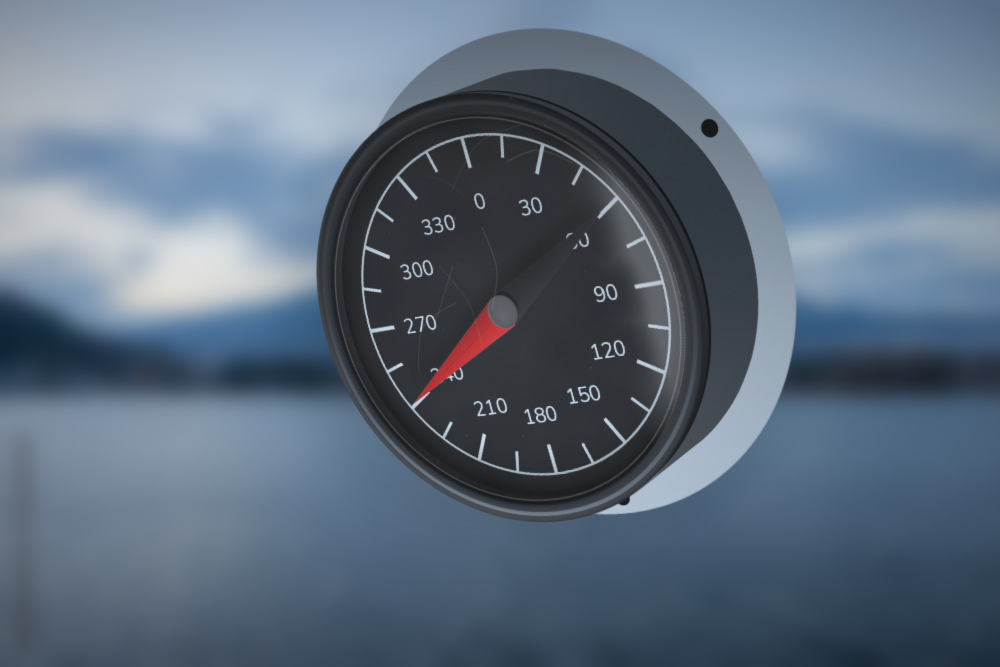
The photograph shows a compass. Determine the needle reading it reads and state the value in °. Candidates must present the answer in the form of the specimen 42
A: 240
